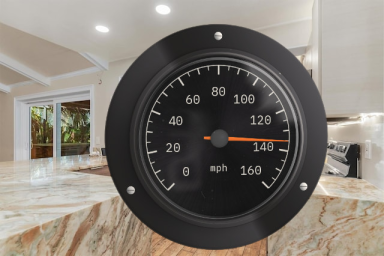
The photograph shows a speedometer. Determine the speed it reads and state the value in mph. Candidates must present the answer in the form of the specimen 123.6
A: 135
